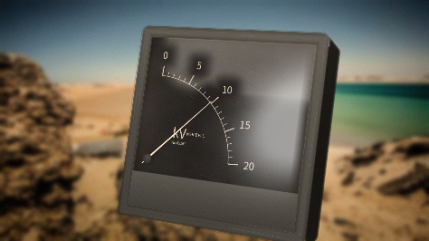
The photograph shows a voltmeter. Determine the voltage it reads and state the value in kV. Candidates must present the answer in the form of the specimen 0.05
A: 10
